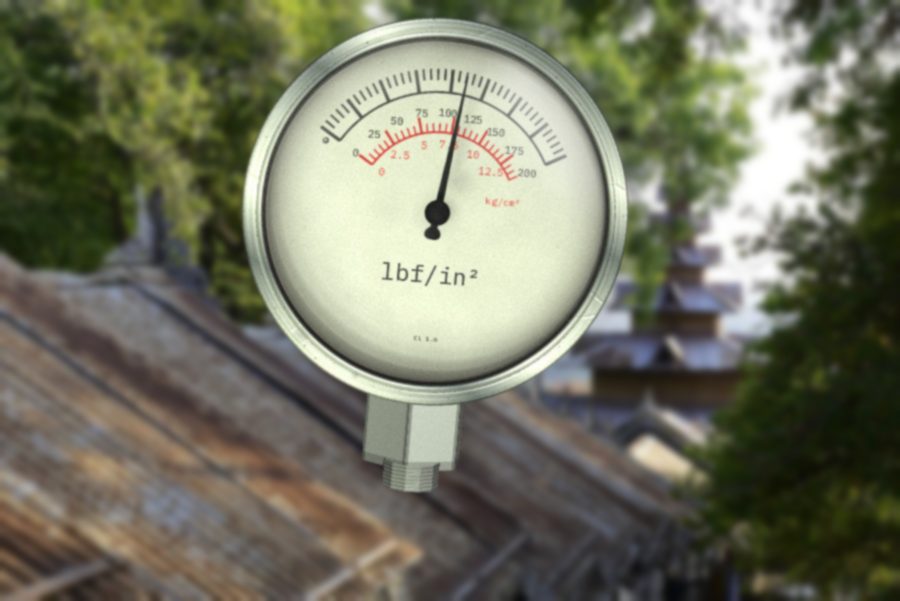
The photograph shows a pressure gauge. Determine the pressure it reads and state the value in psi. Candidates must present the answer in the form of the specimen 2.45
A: 110
